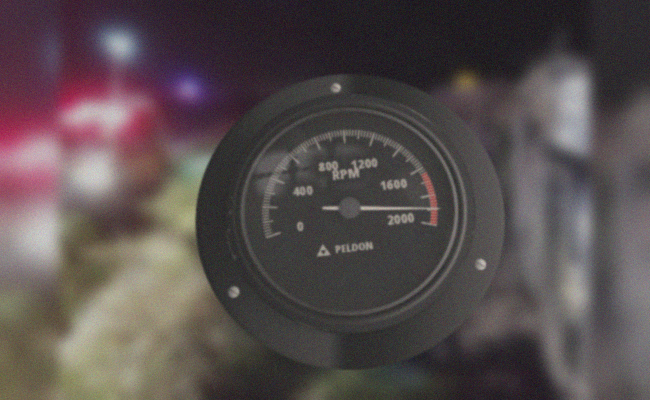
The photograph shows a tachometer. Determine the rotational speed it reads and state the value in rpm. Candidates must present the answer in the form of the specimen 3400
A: 1900
